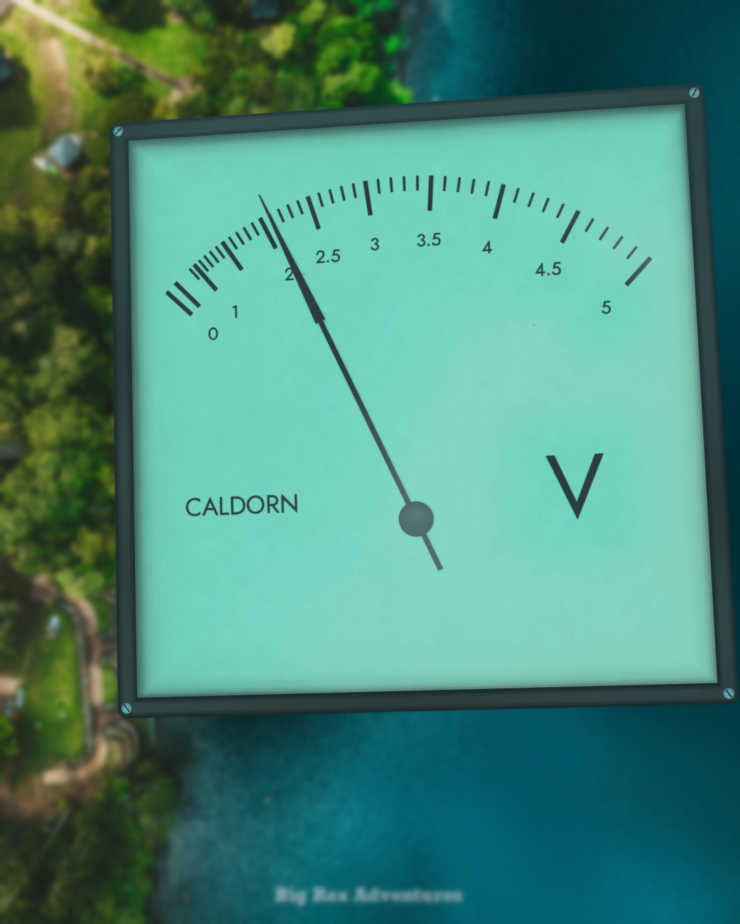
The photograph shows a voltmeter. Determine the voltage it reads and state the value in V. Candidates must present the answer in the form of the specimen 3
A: 2.1
